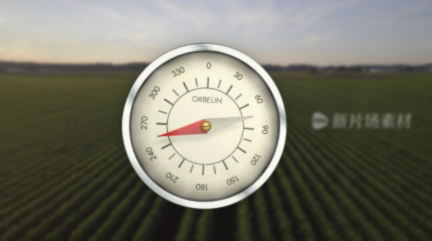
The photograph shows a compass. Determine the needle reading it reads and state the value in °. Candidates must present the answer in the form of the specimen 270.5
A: 255
